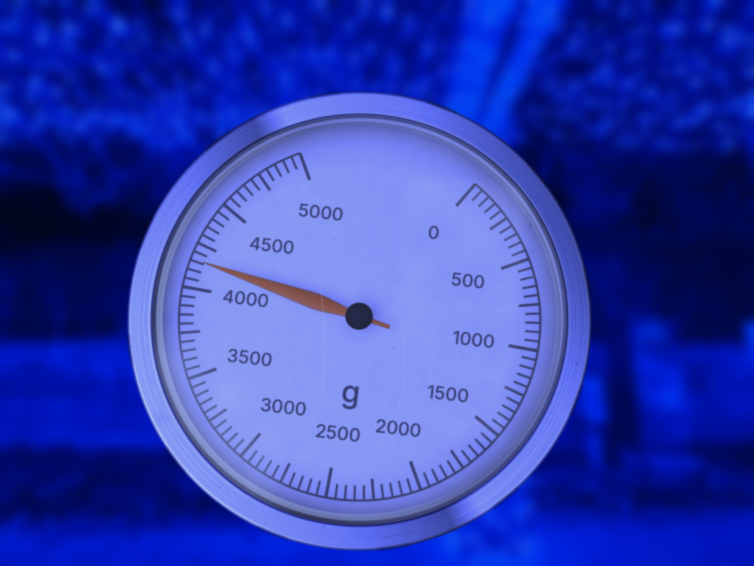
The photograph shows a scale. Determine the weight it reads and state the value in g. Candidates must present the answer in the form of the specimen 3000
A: 4150
